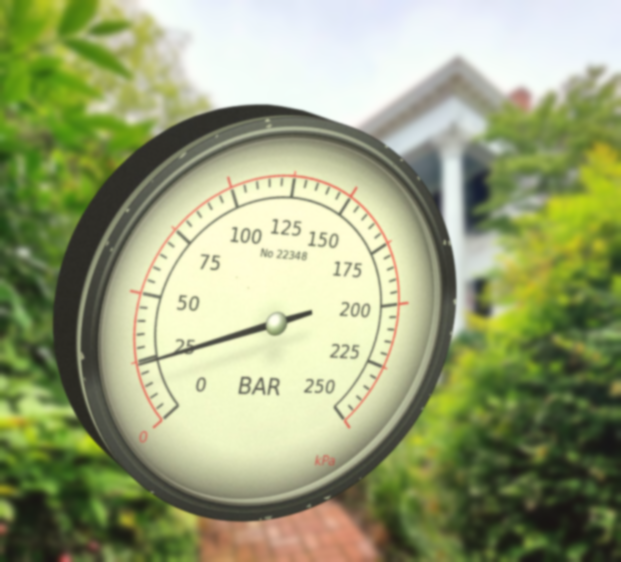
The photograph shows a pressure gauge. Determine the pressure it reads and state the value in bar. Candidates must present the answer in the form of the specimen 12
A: 25
